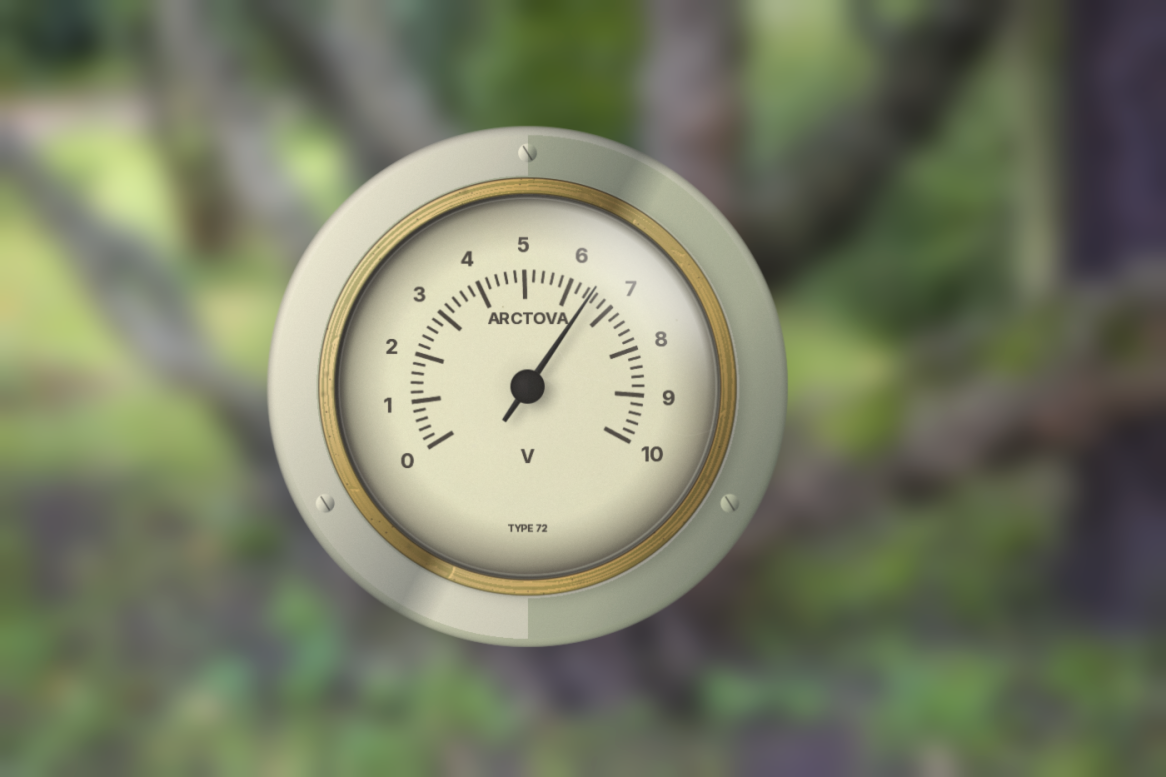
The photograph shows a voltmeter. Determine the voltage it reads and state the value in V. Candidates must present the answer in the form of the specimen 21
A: 6.5
